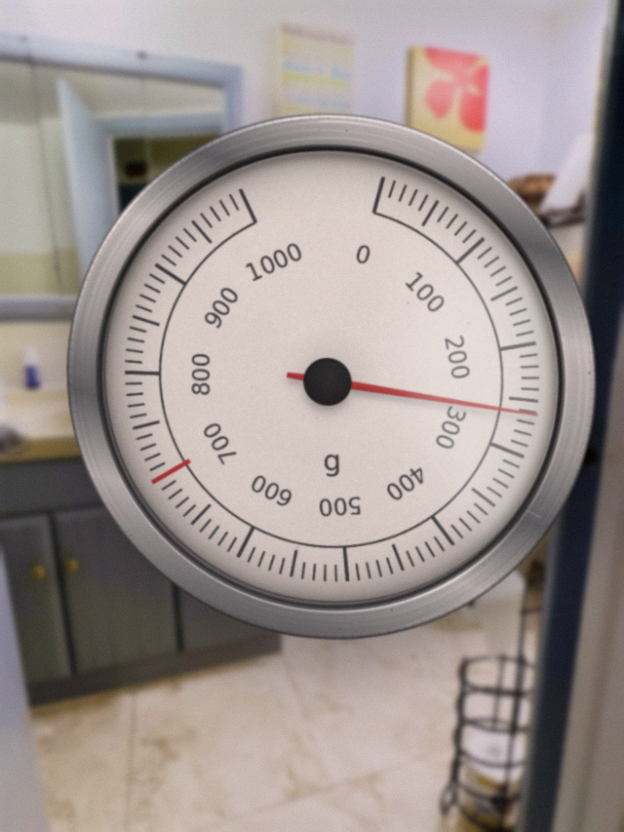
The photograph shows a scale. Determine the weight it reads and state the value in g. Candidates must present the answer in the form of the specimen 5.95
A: 260
